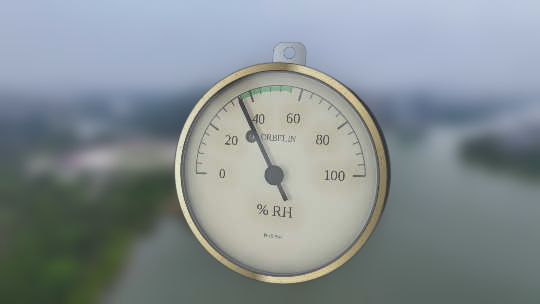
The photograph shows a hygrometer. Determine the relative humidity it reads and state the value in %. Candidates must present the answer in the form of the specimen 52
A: 36
